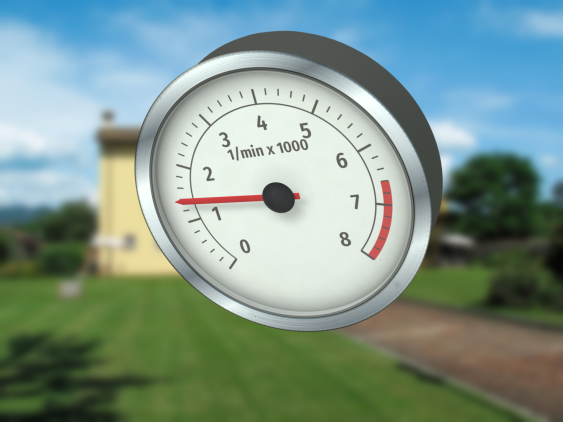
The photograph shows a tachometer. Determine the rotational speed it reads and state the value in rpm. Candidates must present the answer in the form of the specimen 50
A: 1400
